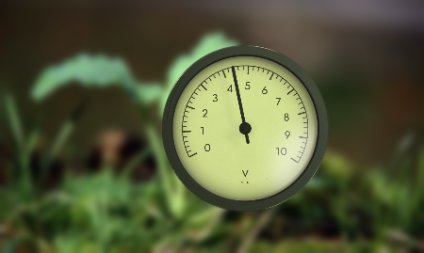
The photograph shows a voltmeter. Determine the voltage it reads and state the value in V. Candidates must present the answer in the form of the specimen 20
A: 4.4
